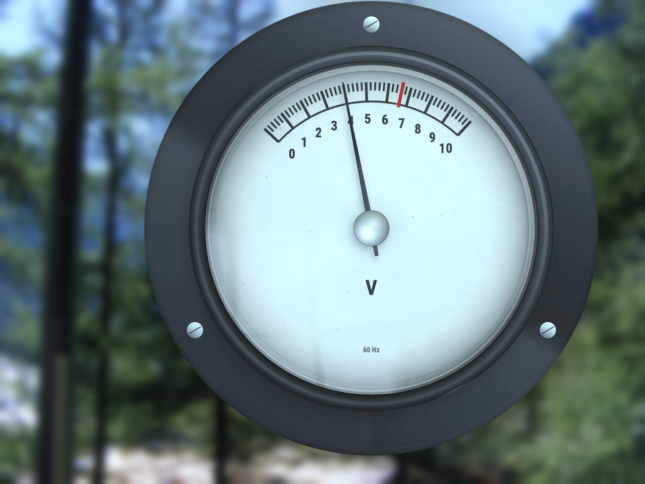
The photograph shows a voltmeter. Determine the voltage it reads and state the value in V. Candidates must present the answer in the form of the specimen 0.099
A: 4
